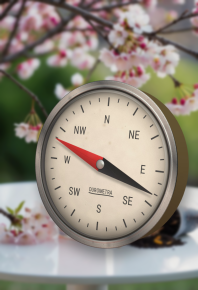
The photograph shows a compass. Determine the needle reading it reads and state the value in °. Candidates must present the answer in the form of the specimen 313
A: 290
